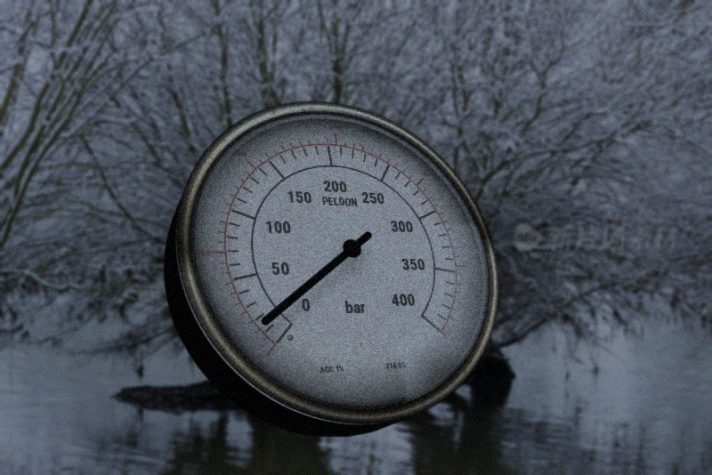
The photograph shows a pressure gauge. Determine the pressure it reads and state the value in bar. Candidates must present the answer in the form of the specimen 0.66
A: 15
